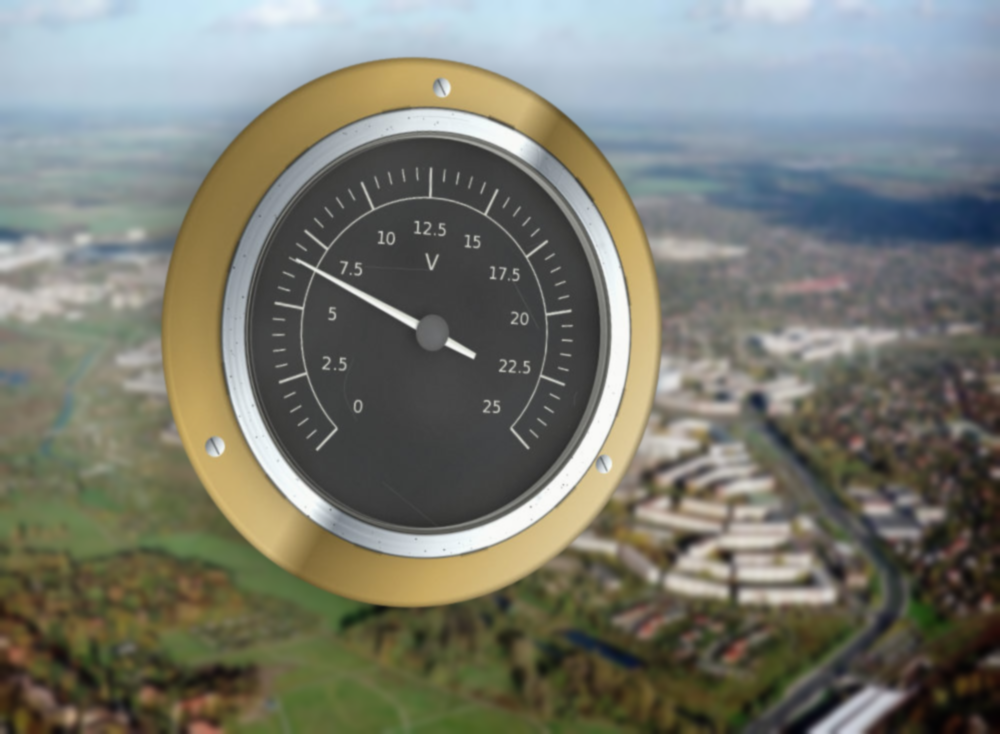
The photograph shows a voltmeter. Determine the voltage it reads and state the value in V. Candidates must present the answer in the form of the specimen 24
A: 6.5
